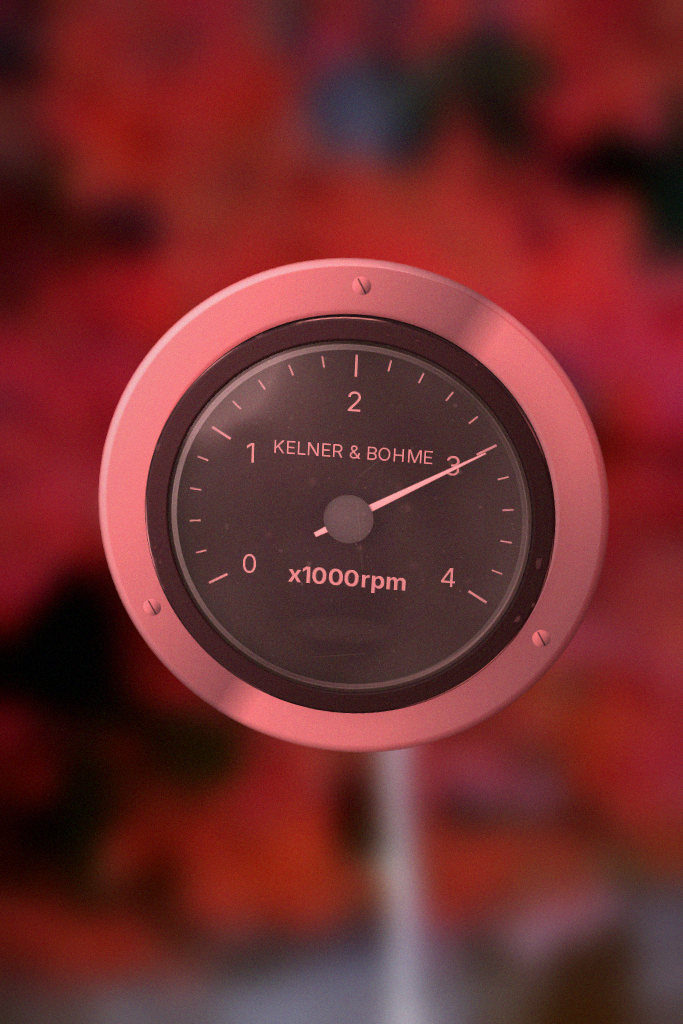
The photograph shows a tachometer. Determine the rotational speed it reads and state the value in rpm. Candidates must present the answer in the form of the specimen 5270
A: 3000
